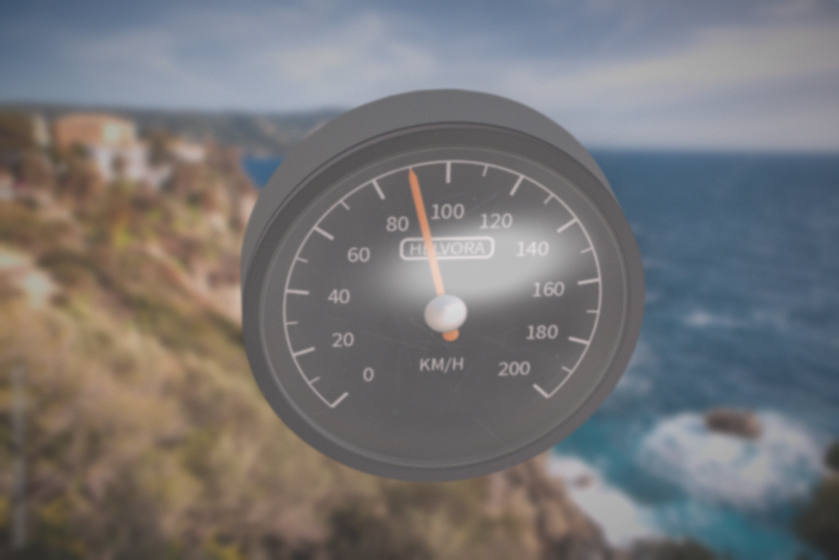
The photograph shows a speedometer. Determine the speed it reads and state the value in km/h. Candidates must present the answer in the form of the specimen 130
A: 90
